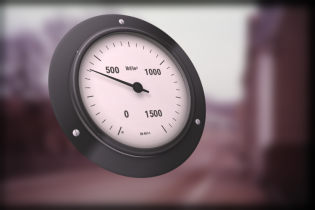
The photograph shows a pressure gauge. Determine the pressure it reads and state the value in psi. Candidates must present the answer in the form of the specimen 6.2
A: 400
